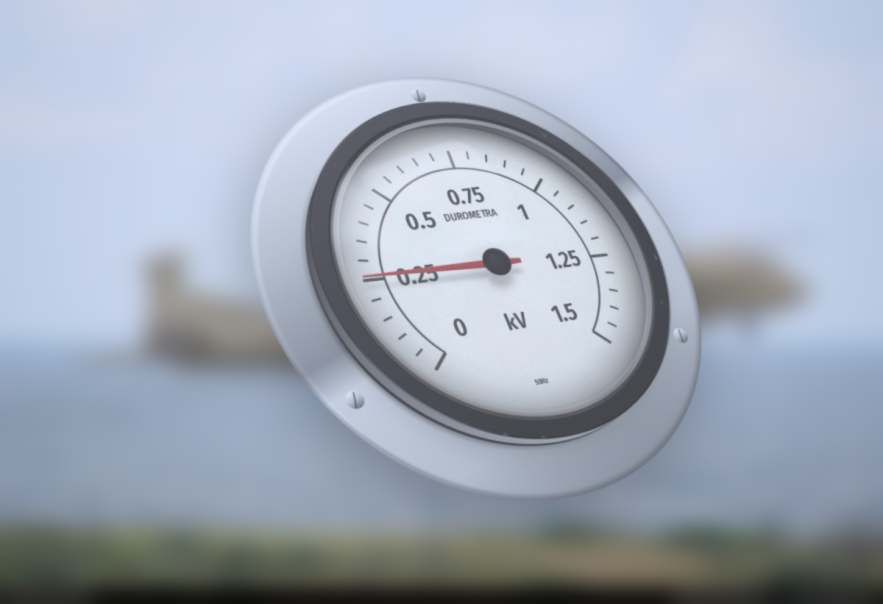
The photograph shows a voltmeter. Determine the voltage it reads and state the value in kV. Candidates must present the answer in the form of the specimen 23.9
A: 0.25
